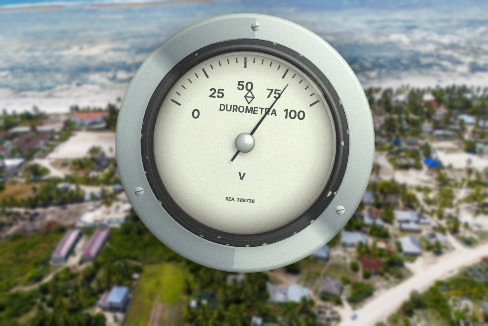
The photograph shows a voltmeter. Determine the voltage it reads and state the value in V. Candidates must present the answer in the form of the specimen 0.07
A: 80
